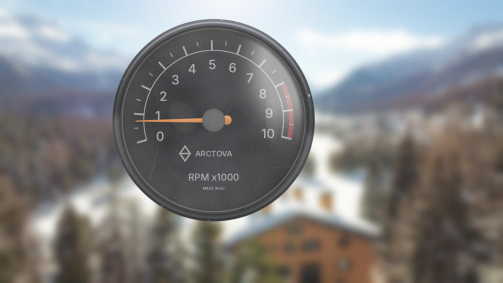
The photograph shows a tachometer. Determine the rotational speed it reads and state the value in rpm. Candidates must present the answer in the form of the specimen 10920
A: 750
